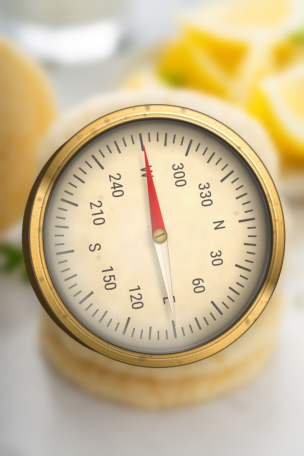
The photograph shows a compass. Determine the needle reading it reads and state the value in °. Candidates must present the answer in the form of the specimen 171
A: 270
